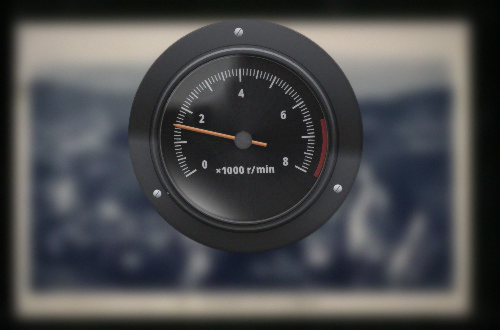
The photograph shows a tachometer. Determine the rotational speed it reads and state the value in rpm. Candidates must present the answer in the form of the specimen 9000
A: 1500
